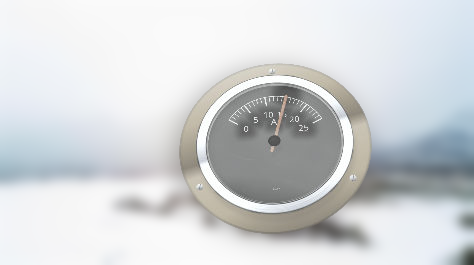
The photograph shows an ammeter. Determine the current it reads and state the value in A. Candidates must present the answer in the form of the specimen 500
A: 15
